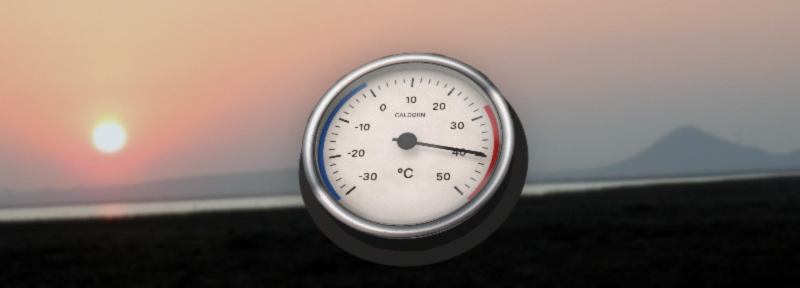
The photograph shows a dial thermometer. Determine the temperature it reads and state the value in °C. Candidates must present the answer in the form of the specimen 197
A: 40
